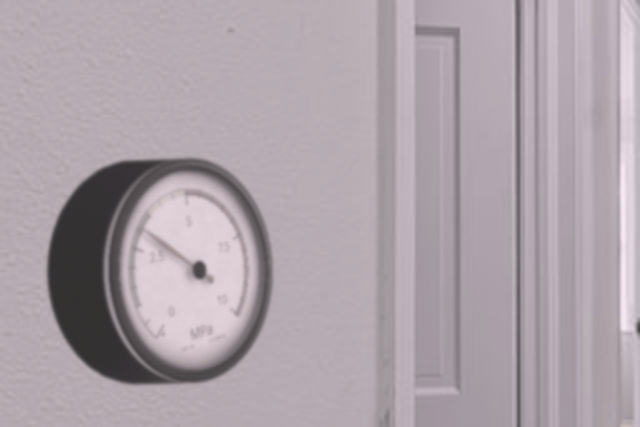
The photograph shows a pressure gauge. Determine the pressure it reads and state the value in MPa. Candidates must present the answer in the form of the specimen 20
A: 3
